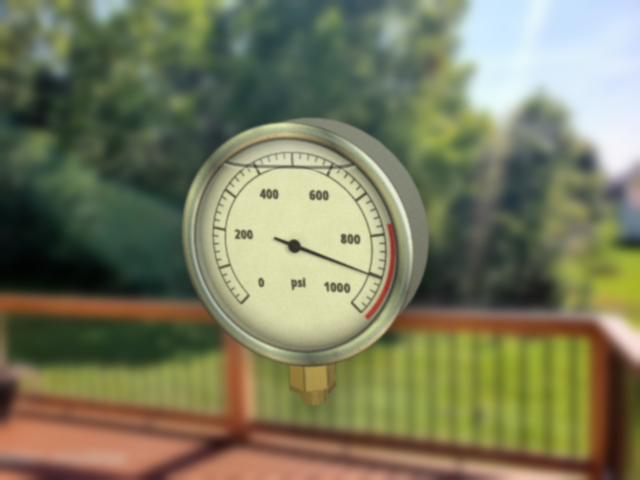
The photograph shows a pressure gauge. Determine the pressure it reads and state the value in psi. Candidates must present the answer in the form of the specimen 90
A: 900
